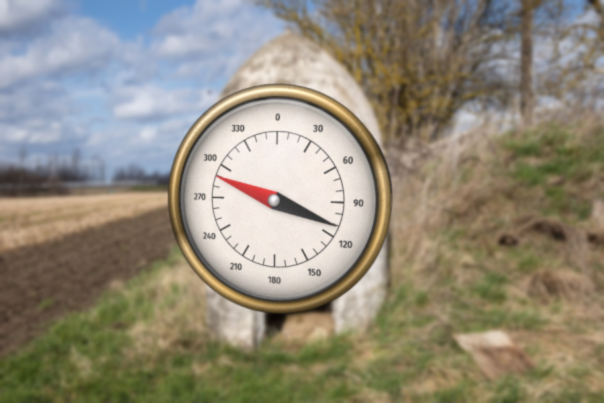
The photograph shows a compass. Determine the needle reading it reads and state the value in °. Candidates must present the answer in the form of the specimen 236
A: 290
